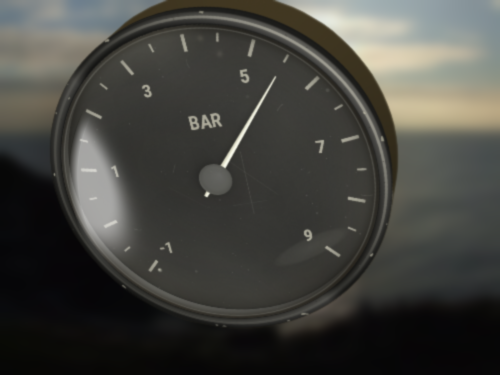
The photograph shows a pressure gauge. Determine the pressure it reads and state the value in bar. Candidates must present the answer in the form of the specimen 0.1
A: 5.5
